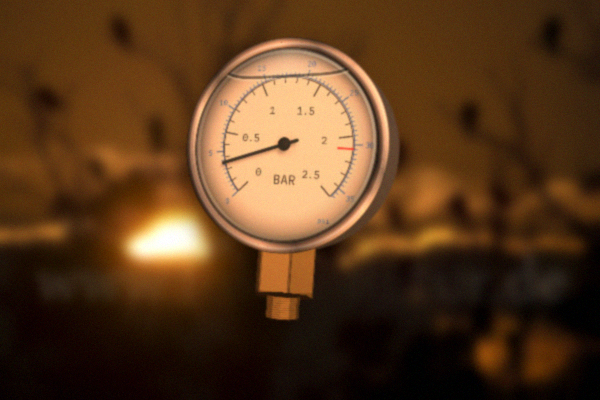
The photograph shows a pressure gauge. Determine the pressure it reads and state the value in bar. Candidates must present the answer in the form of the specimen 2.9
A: 0.25
